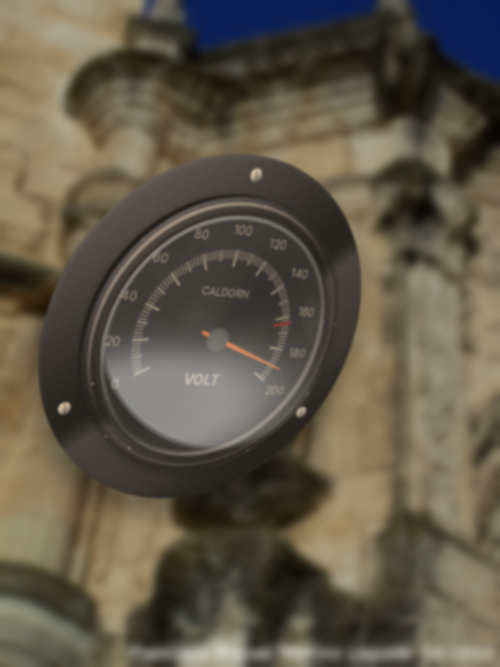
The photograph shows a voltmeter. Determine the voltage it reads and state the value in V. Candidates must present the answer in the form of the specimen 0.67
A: 190
